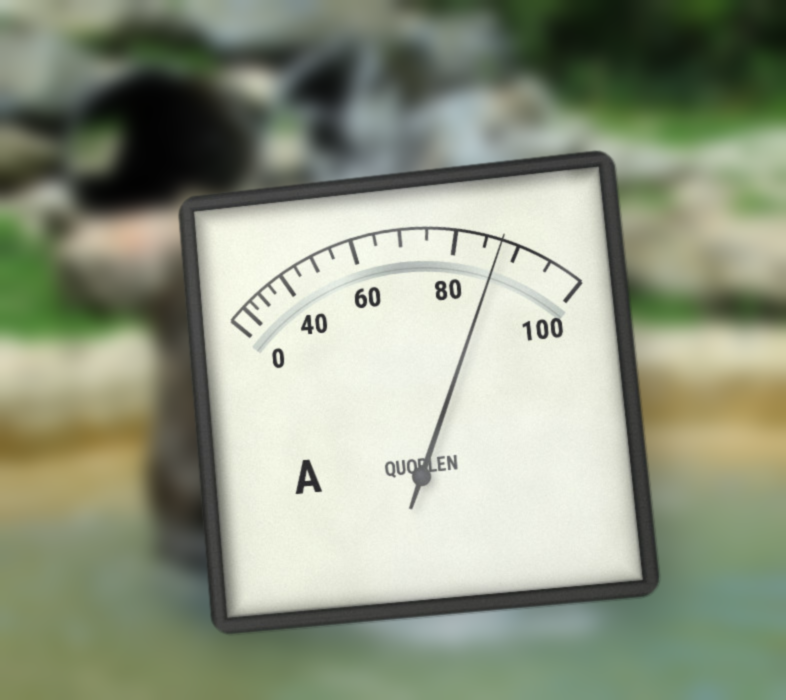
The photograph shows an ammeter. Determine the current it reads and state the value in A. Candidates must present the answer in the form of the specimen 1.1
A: 87.5
